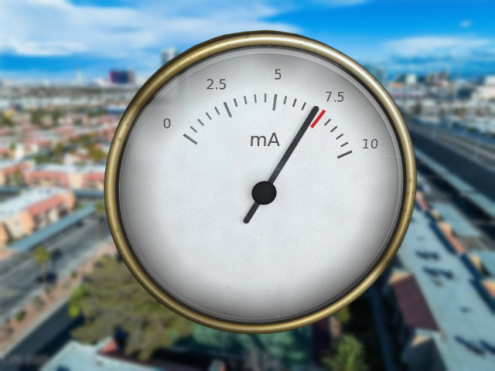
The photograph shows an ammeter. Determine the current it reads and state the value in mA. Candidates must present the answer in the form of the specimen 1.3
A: 7
